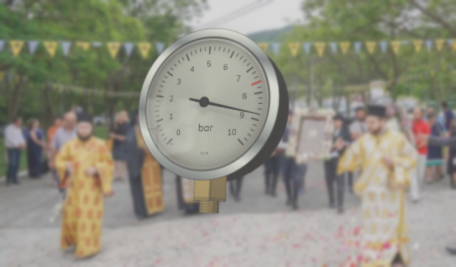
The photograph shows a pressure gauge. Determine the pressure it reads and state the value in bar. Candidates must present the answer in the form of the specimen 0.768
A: 8.8
